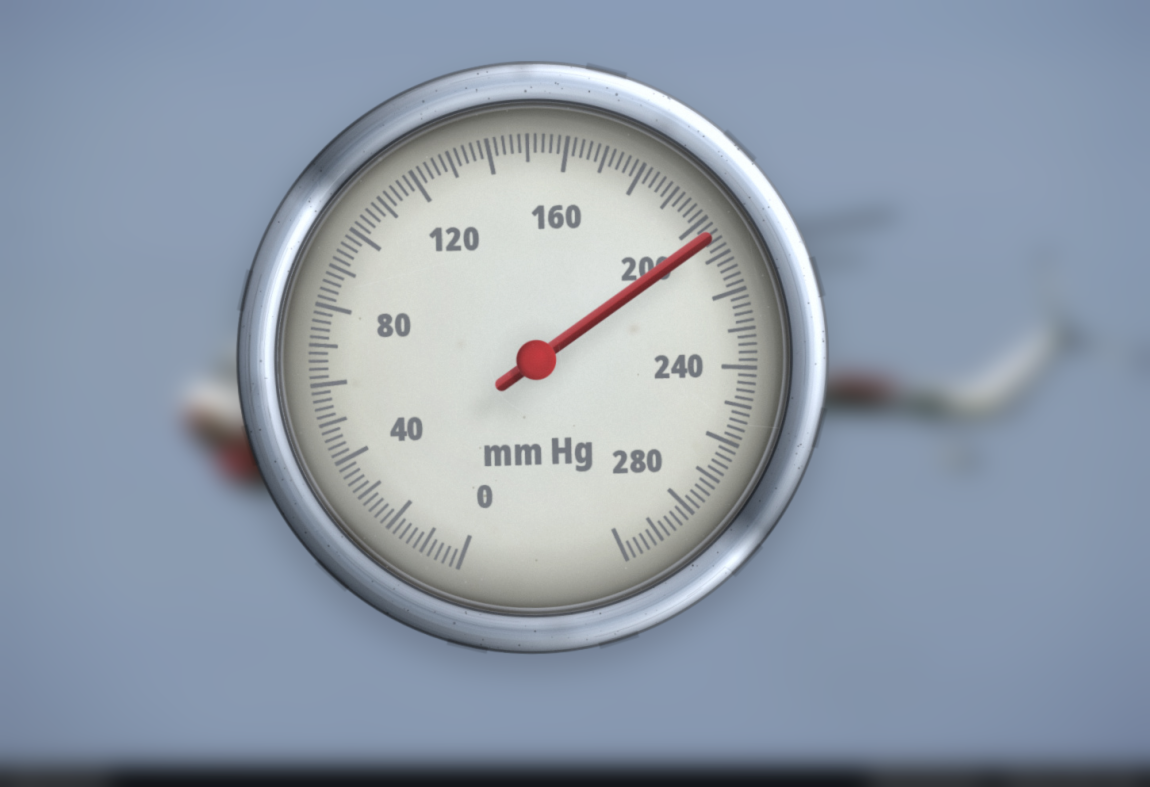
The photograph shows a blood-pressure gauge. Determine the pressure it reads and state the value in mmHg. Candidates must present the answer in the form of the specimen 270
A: 204
